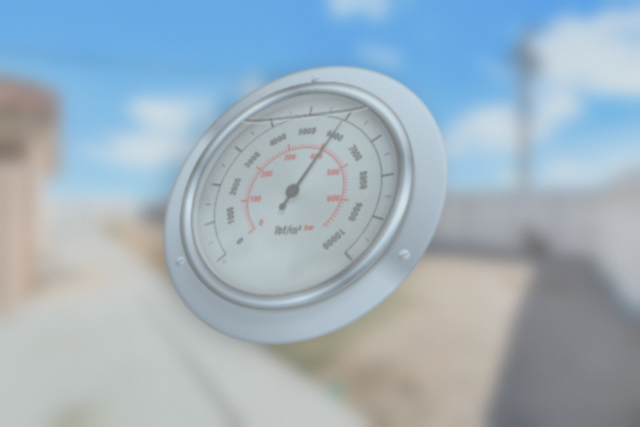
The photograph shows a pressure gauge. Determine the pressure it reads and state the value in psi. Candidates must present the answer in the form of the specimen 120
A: 6000
